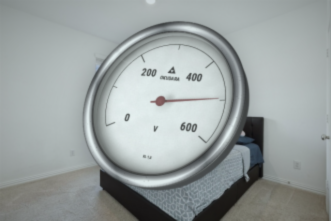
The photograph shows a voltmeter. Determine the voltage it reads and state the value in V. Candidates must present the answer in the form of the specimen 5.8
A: 500
